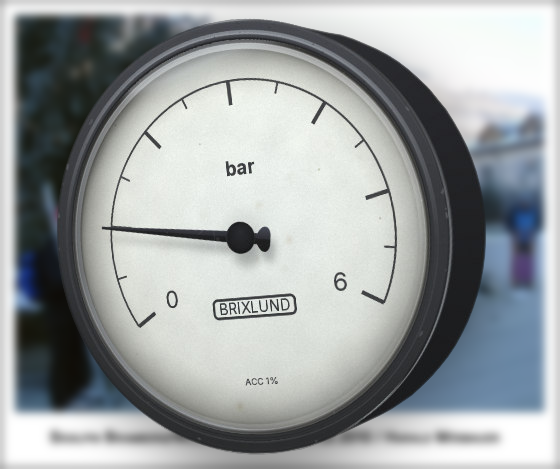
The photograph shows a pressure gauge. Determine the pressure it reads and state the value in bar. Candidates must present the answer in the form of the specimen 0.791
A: 1
